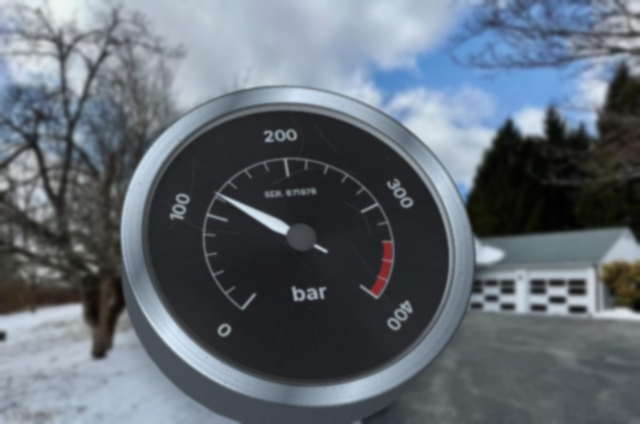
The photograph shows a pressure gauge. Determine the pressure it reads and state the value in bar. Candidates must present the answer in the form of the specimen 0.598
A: 120
